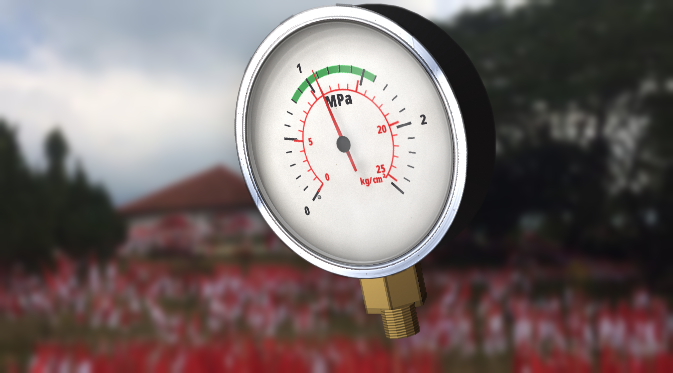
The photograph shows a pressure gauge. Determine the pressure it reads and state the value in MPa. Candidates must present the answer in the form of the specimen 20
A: 1.1
